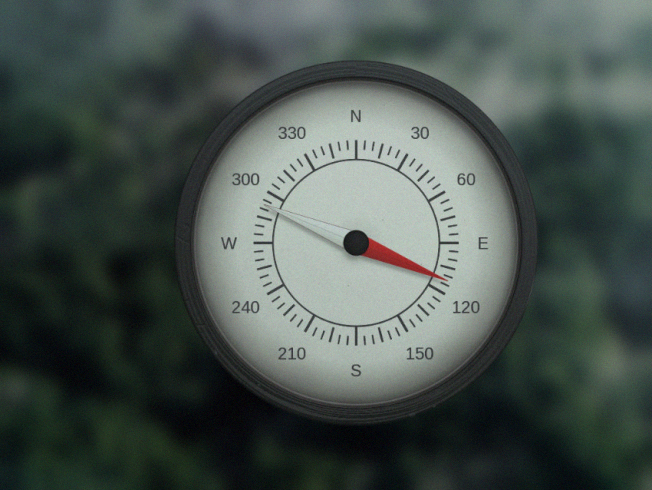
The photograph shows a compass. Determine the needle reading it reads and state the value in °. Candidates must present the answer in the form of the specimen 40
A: 112.5
